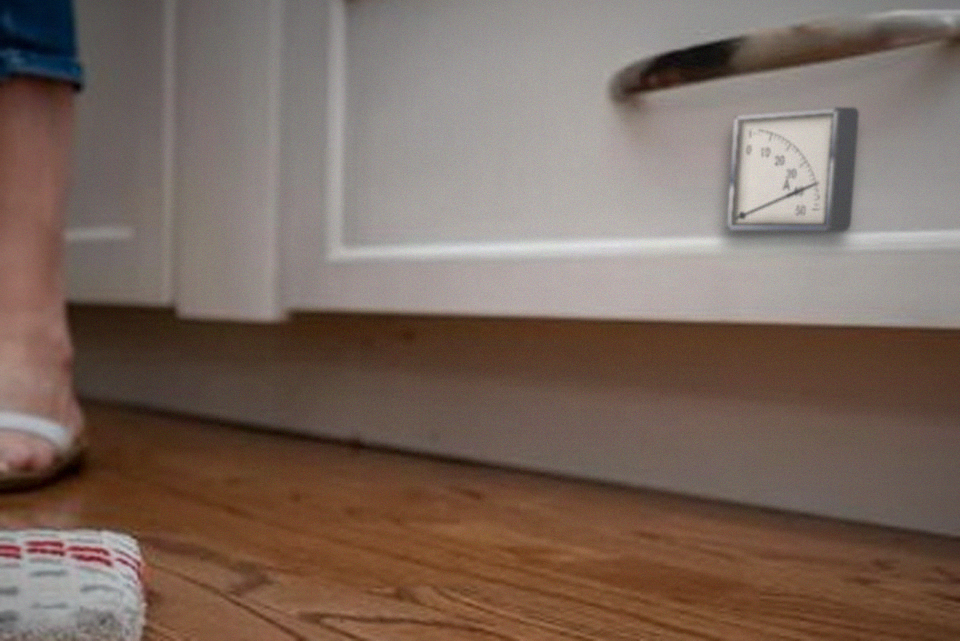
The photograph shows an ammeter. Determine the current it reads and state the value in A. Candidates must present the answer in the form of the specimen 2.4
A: 40
